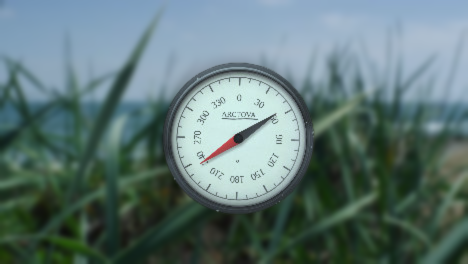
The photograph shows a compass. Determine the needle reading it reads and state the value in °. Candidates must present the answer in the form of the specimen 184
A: 235
